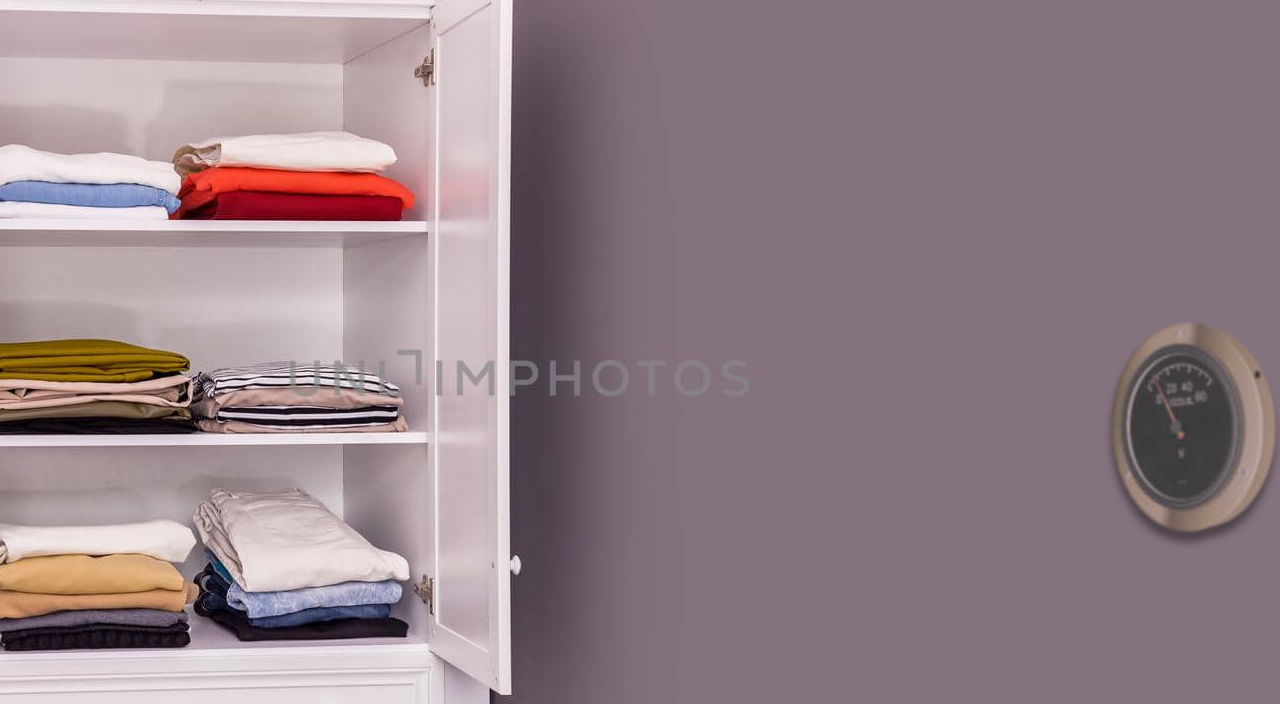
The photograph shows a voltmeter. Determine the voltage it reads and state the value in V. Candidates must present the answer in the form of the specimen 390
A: 10
